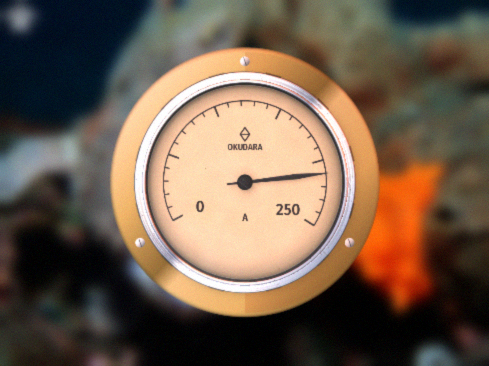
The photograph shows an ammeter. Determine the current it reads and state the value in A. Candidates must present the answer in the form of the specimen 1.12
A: 210
